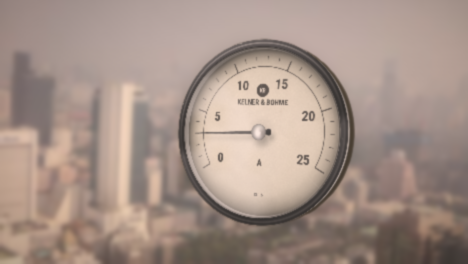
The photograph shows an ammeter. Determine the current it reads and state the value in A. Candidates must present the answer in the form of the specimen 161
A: 3
